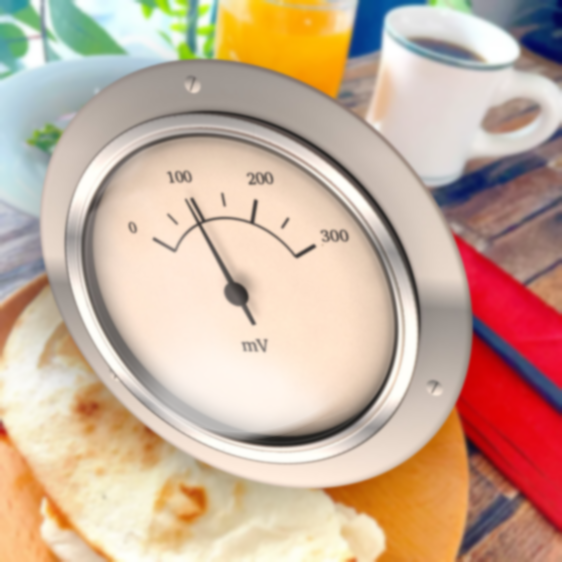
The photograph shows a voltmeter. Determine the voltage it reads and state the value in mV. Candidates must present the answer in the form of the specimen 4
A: 100
